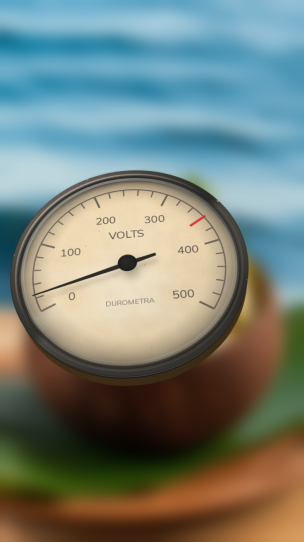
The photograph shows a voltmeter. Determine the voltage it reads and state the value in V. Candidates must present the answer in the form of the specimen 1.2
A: 20
